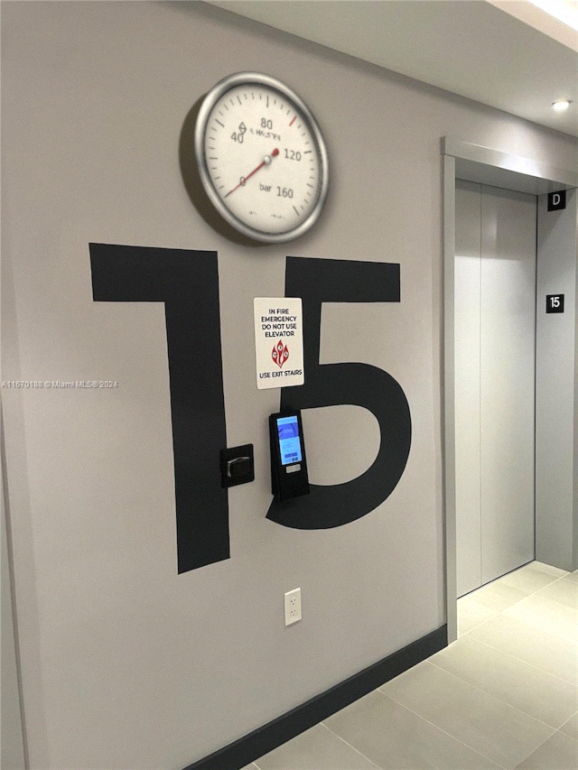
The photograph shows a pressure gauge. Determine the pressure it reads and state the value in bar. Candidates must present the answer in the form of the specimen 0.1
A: 0
